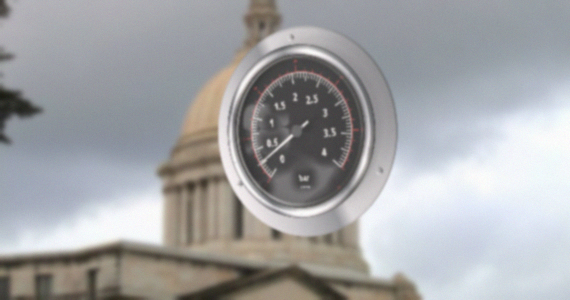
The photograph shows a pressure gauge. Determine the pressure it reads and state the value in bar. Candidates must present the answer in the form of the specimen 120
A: 0.25
